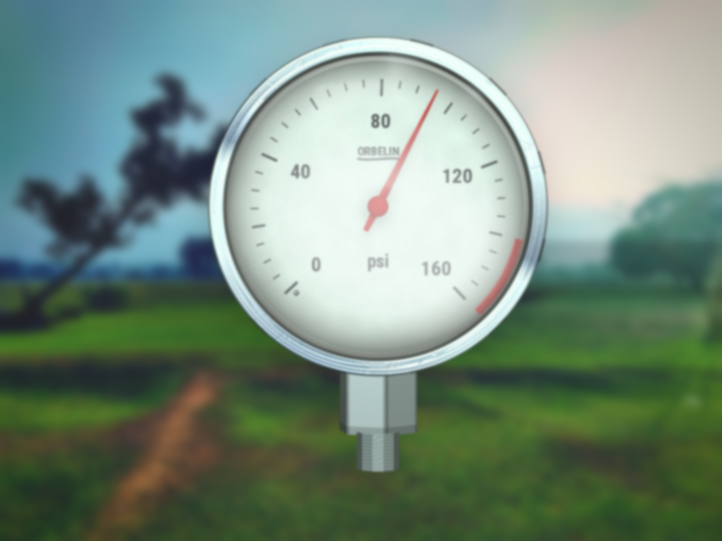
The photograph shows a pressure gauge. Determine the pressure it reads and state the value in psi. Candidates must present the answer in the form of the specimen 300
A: 95
